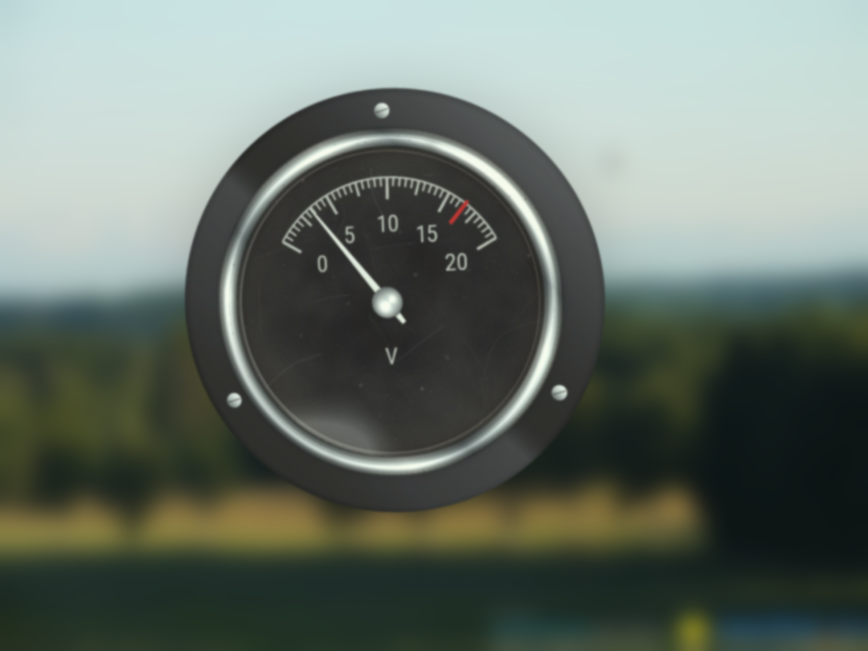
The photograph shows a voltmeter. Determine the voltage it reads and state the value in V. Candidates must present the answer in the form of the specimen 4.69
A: 3.5
